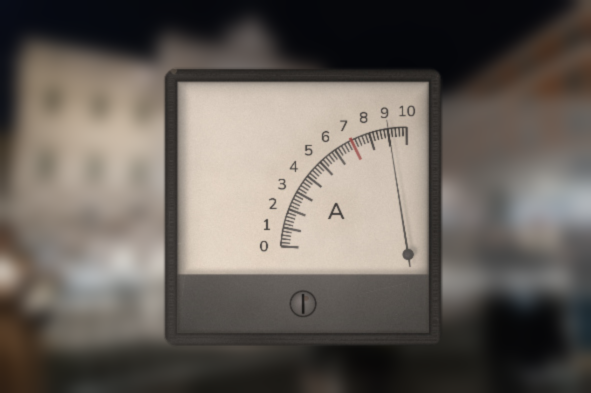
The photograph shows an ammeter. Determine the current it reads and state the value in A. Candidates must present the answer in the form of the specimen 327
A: 9
